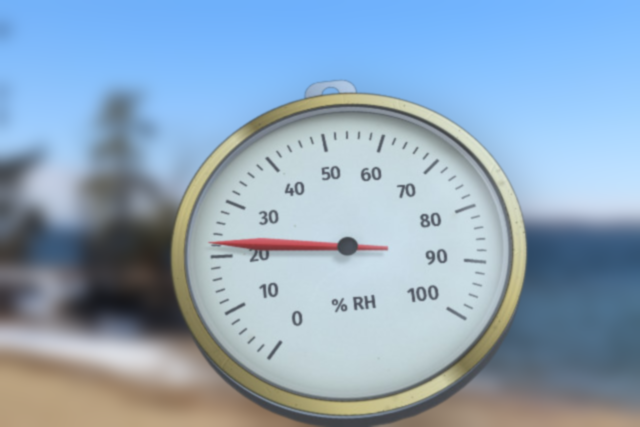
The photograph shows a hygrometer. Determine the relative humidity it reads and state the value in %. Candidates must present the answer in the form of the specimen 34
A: 22
